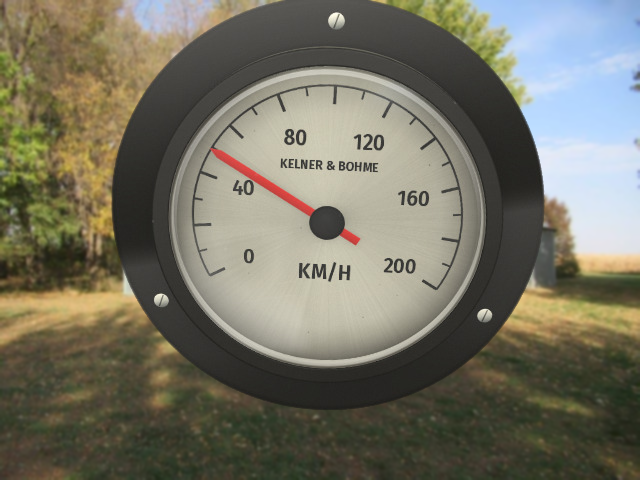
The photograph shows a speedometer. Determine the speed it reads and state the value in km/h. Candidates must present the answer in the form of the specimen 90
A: 50
